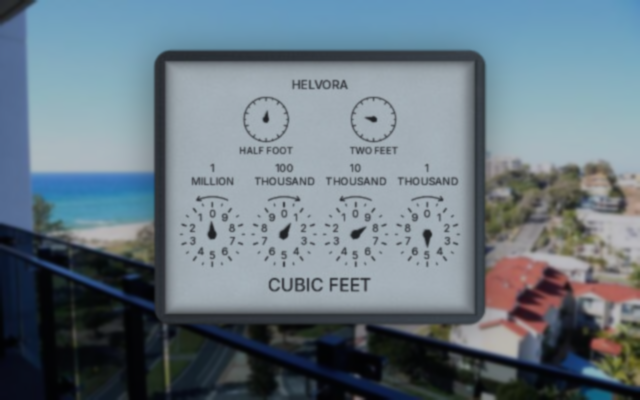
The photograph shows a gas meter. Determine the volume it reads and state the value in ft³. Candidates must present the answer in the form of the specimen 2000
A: 8500
